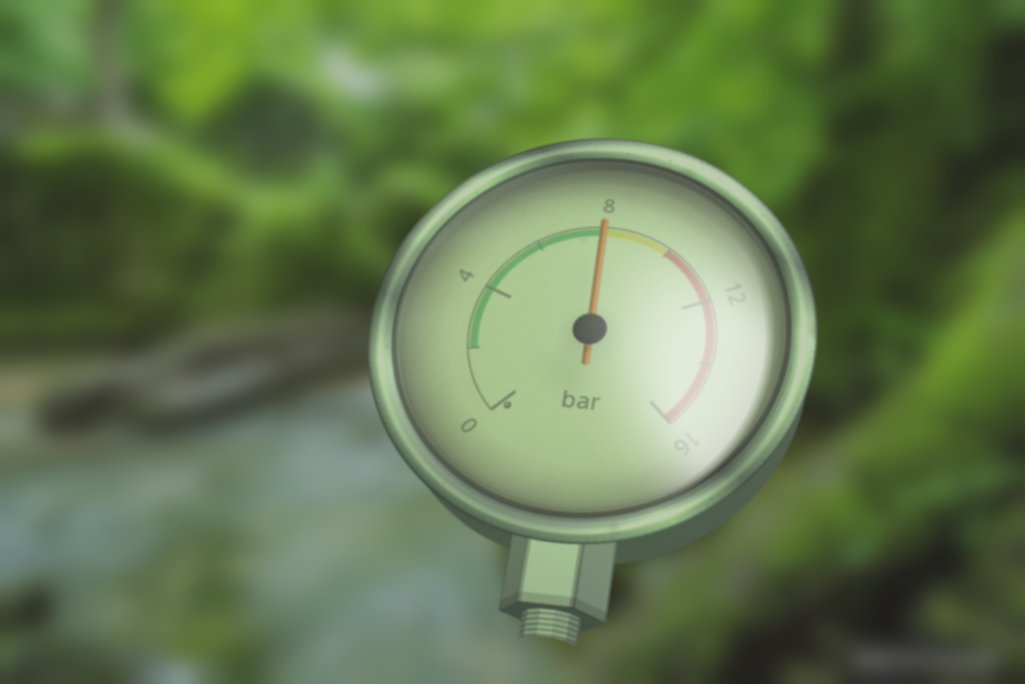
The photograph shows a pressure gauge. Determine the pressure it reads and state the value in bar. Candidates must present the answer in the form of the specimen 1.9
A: 8
